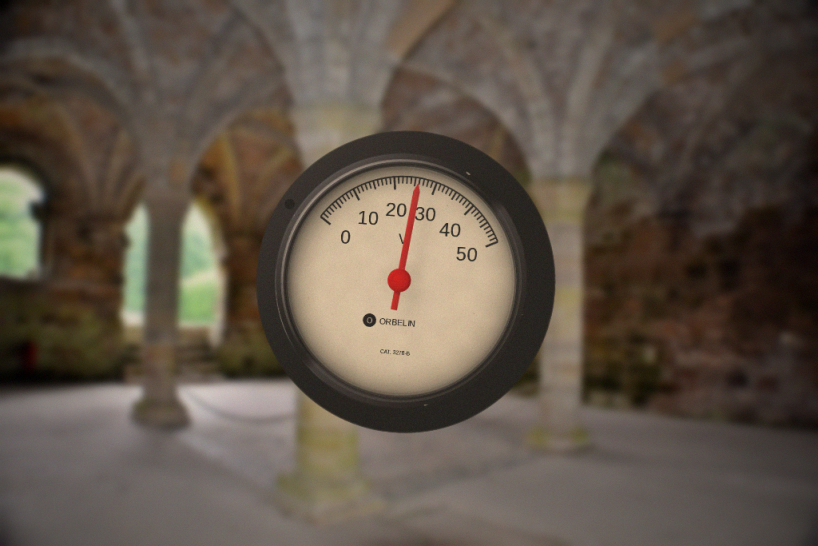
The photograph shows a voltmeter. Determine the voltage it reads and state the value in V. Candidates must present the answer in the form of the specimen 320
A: 26
